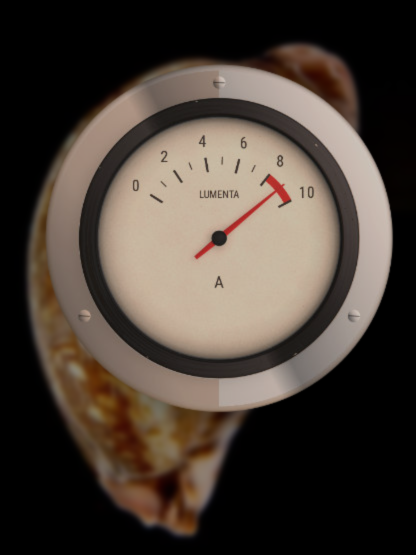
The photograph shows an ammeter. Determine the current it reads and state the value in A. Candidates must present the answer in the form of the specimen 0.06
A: 9
